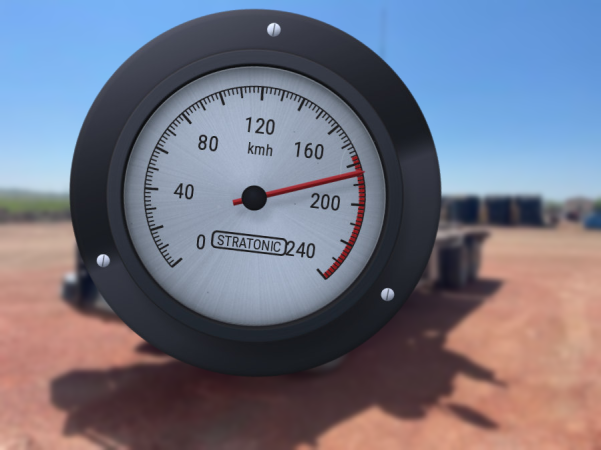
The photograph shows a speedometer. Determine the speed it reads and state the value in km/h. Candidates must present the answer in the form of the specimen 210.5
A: 184
